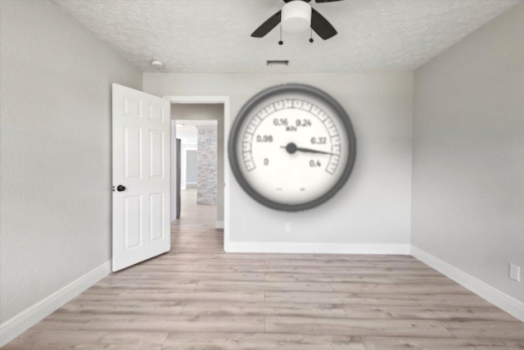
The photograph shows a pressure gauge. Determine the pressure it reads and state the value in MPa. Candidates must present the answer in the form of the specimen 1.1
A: 0.36
